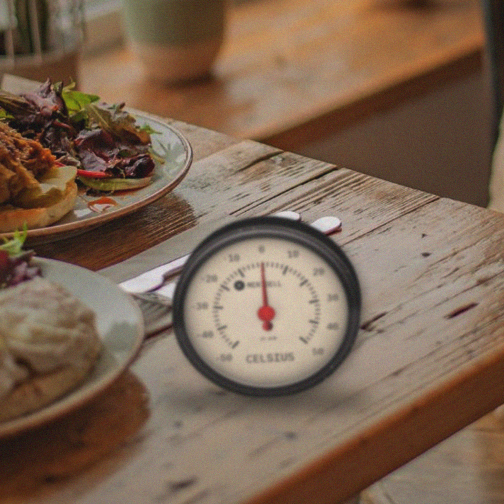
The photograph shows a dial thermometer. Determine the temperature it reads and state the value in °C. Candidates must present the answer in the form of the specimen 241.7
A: 0
